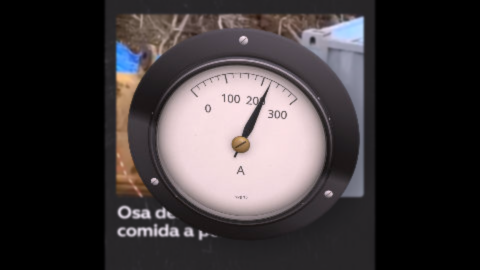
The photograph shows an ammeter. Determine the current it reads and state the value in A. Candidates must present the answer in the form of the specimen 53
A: 220
